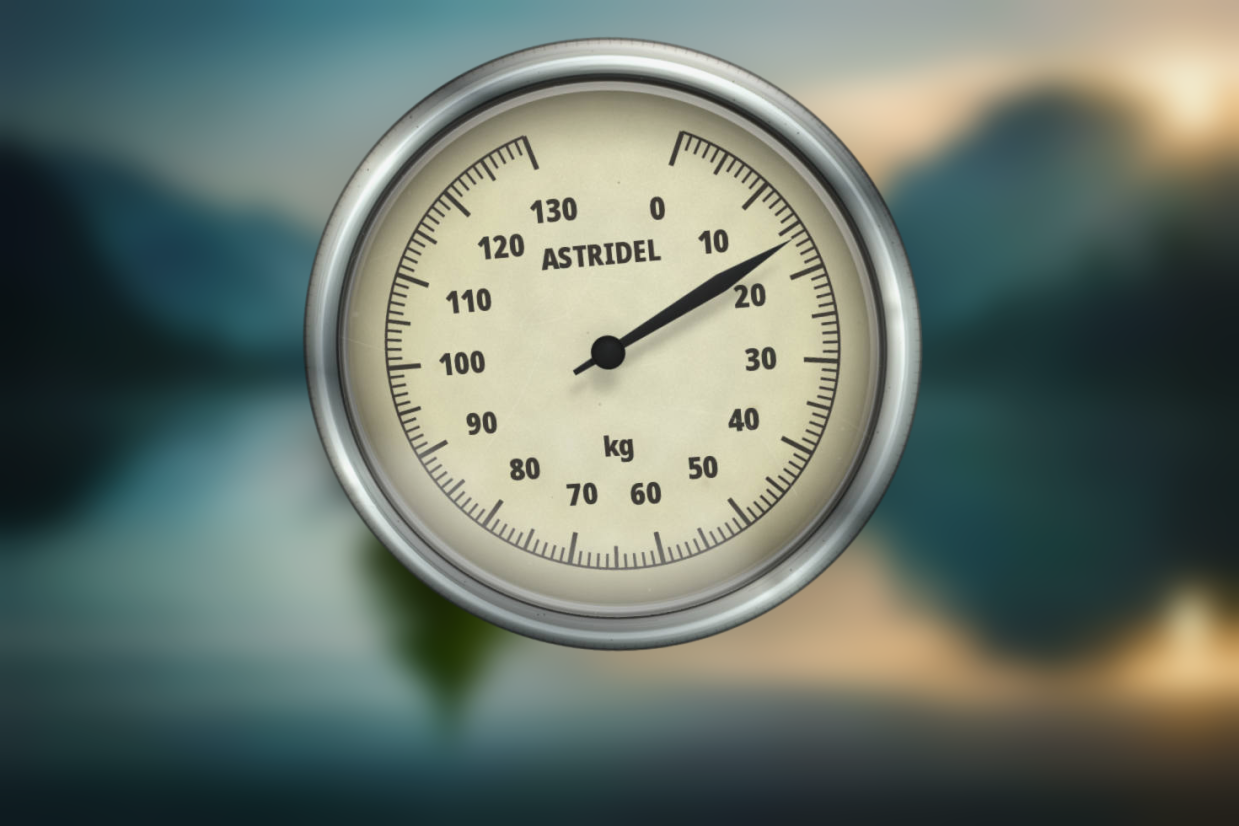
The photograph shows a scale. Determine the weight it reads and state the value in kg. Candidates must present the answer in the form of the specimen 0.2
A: 16
